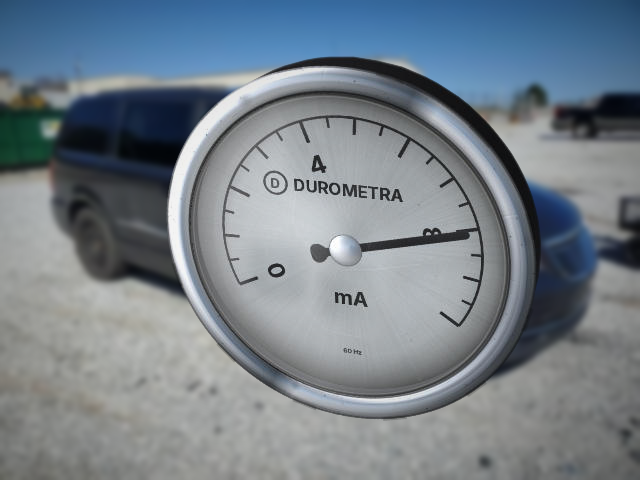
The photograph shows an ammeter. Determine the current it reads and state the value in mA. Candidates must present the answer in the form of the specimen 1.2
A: 8
